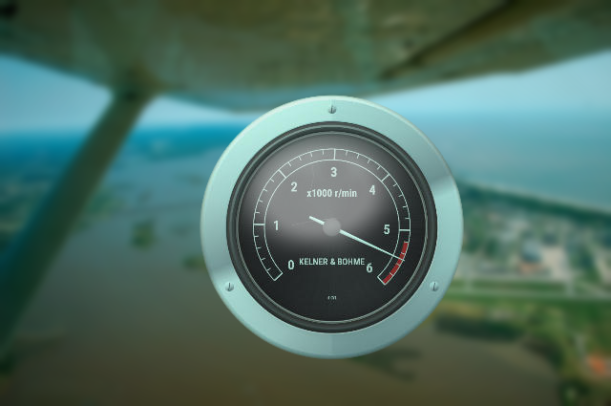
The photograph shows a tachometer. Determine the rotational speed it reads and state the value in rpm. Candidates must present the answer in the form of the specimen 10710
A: 5500
